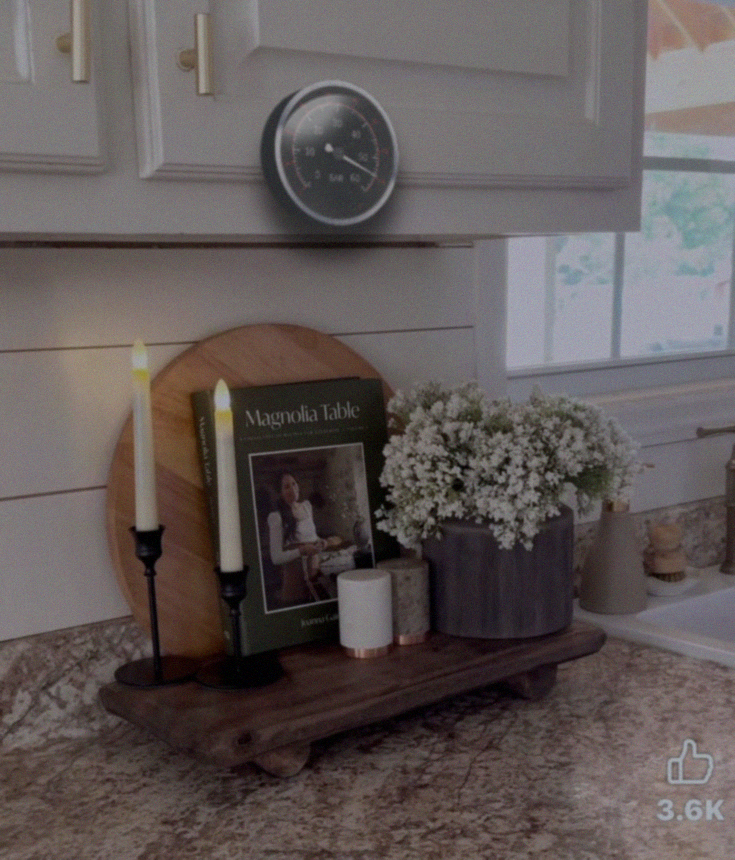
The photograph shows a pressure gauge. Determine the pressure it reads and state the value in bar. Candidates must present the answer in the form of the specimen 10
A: 55
